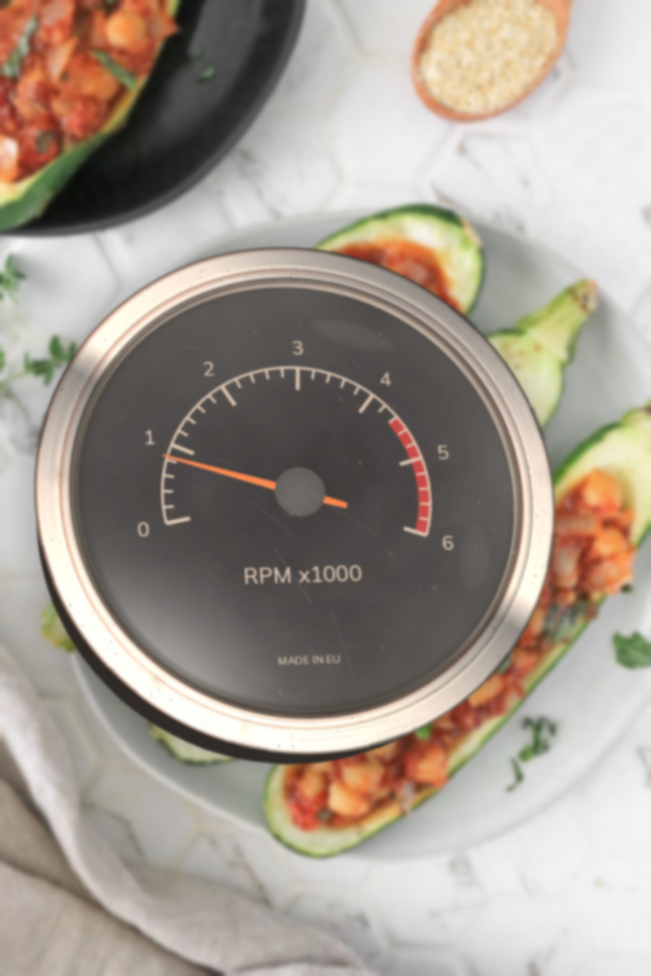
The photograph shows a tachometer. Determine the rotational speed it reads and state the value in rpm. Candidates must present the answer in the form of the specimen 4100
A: 800
